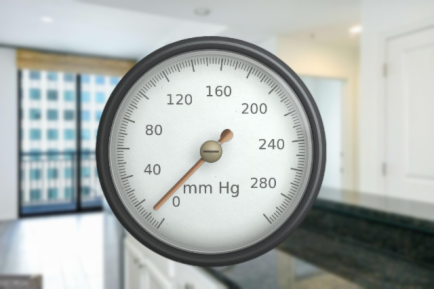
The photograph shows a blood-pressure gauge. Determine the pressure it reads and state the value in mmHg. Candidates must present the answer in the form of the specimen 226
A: 10
